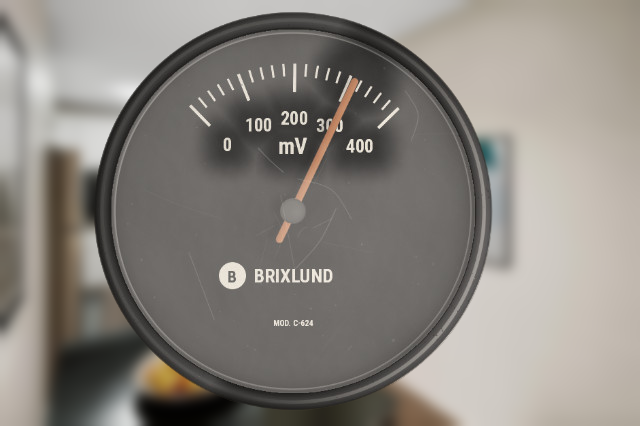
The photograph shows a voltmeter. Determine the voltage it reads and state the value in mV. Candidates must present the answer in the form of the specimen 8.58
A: 310
